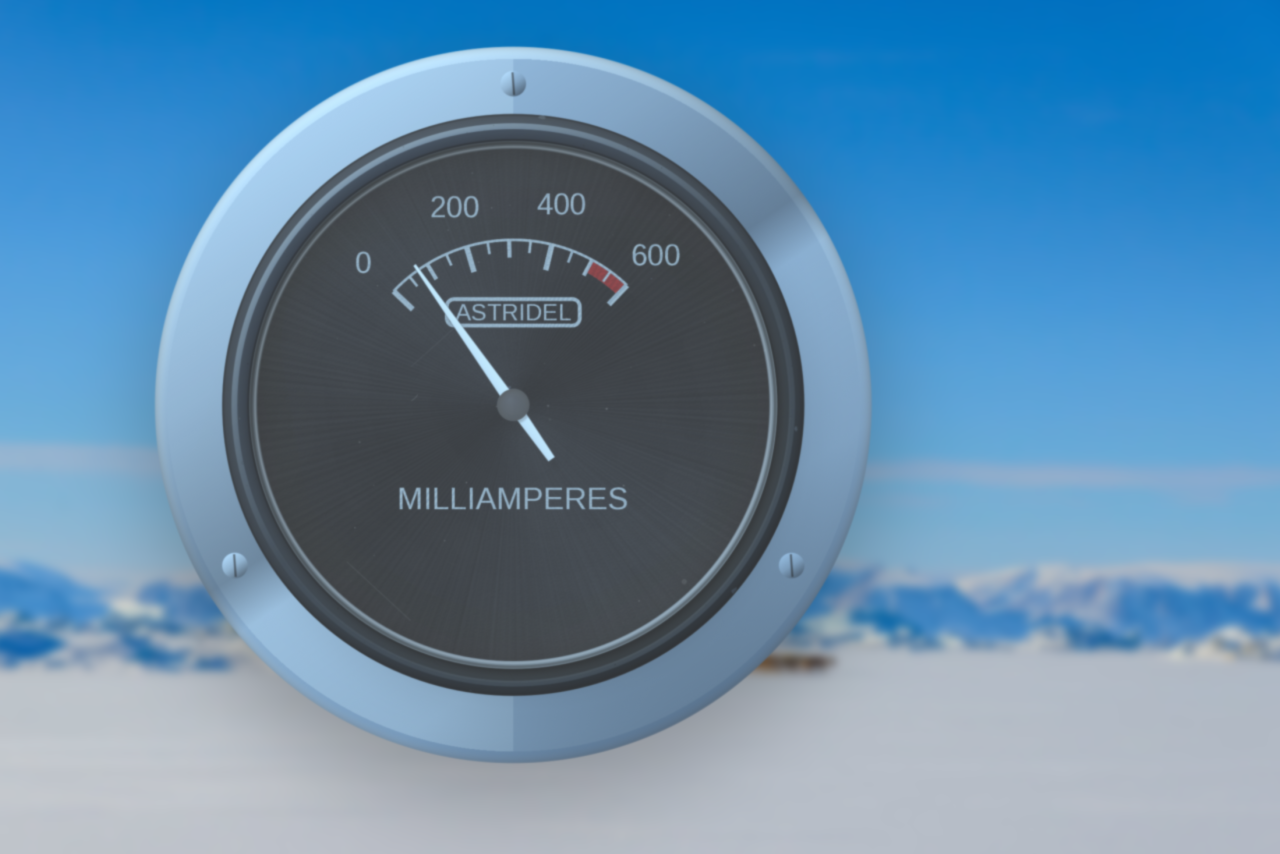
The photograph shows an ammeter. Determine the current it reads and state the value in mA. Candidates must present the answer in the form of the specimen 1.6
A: 75
